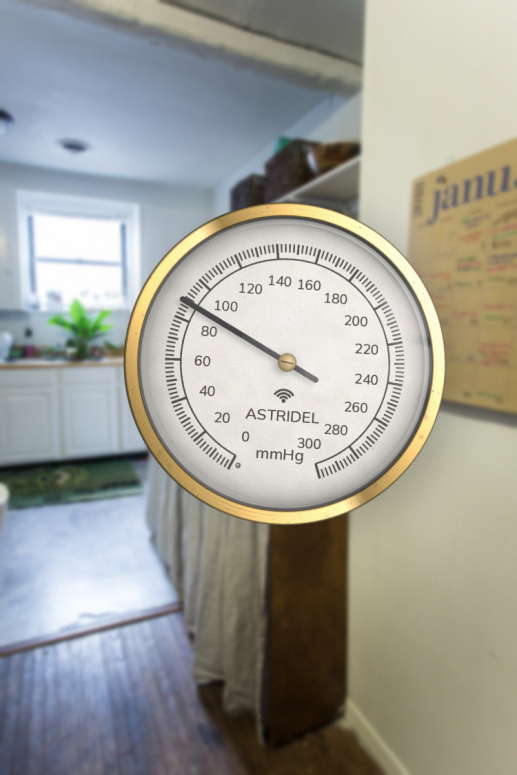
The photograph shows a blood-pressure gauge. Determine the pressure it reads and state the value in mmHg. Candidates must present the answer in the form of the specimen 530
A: 88
